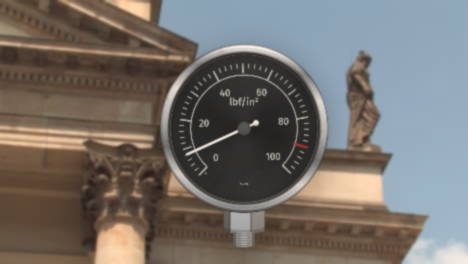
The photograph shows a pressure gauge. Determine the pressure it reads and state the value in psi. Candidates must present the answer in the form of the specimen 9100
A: 8
